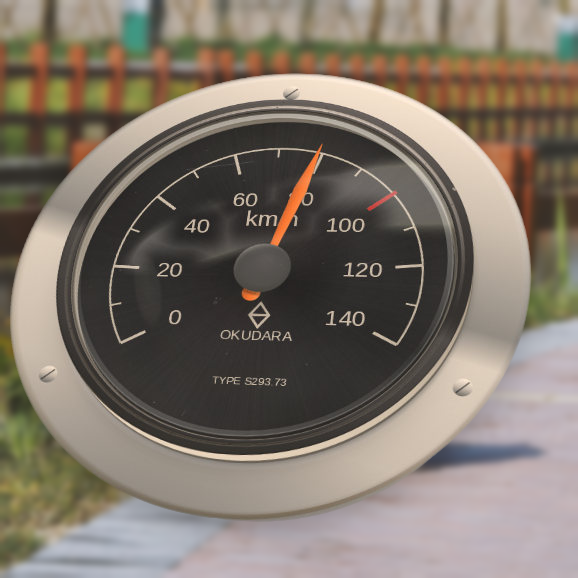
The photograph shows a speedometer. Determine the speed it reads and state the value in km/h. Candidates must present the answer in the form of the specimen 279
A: 80
